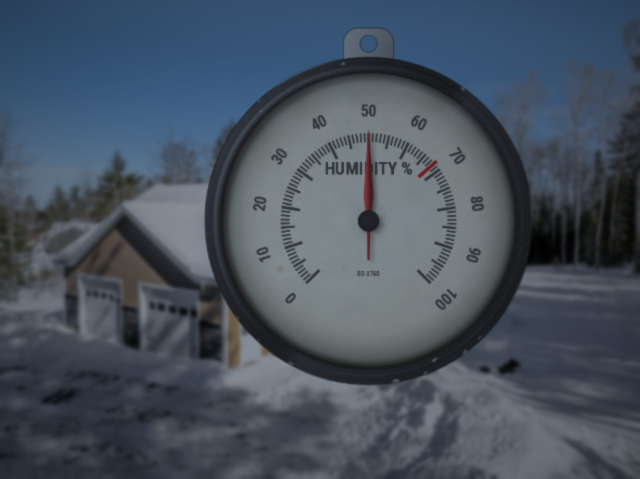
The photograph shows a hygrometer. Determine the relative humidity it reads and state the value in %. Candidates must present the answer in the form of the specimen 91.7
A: 50
